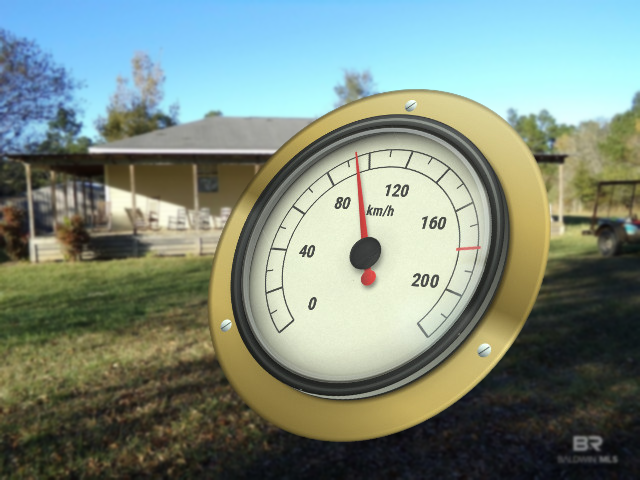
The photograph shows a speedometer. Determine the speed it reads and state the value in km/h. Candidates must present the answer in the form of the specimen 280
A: 95
